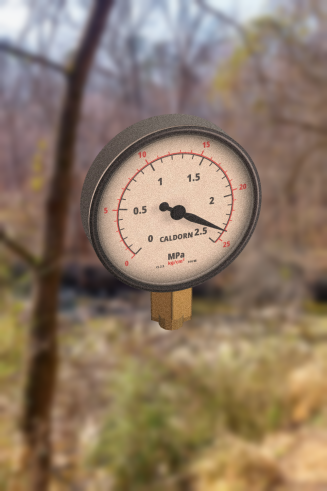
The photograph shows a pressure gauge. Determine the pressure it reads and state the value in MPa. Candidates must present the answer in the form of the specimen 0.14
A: 2.35
